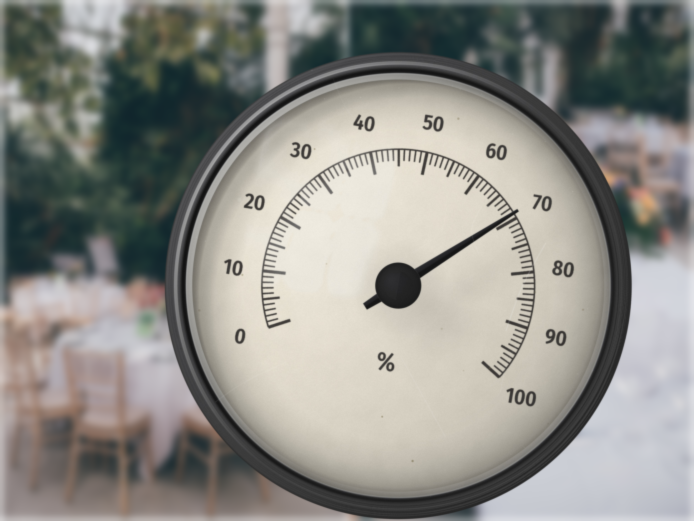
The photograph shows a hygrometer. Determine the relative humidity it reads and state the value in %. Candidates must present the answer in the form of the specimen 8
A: 69
